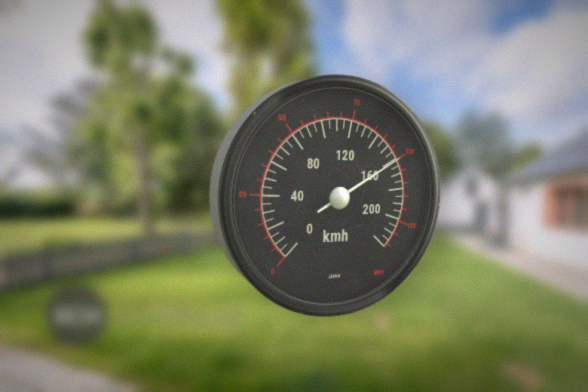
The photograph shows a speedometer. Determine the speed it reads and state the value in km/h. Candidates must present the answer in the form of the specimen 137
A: 160
